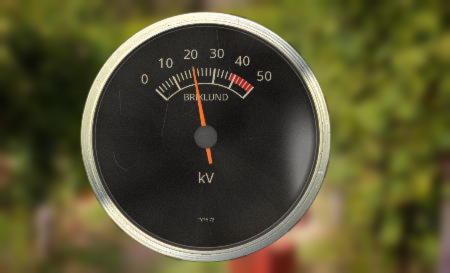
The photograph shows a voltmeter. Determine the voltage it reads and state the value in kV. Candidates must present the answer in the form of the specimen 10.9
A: 20
